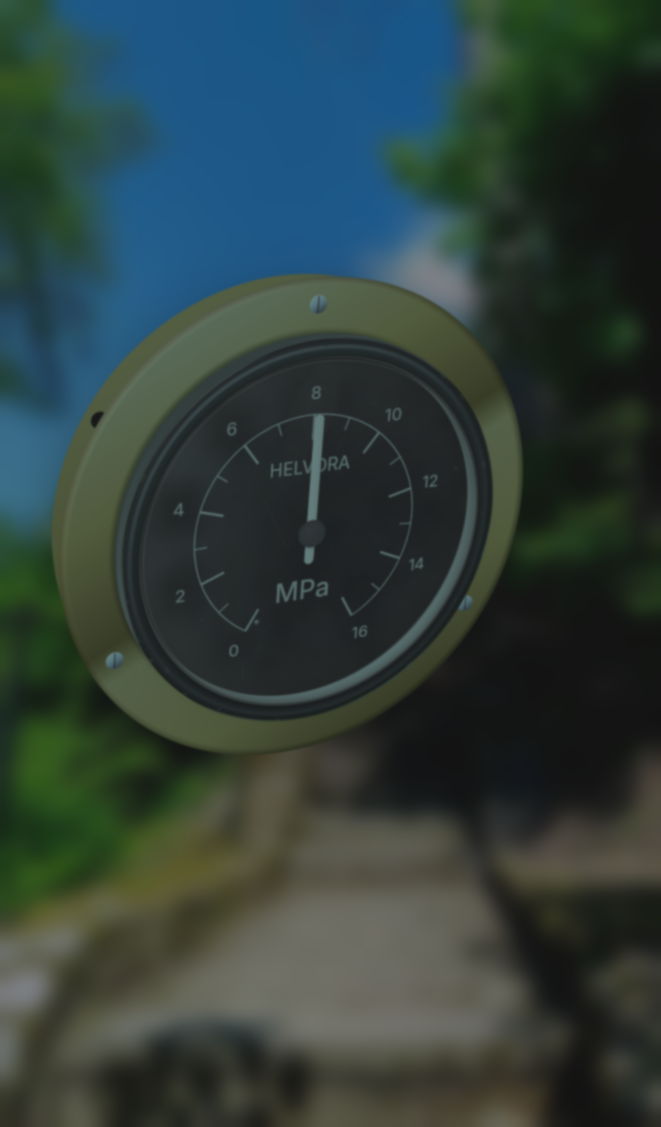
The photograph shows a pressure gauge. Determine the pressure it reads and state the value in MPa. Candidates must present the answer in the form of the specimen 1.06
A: 8
